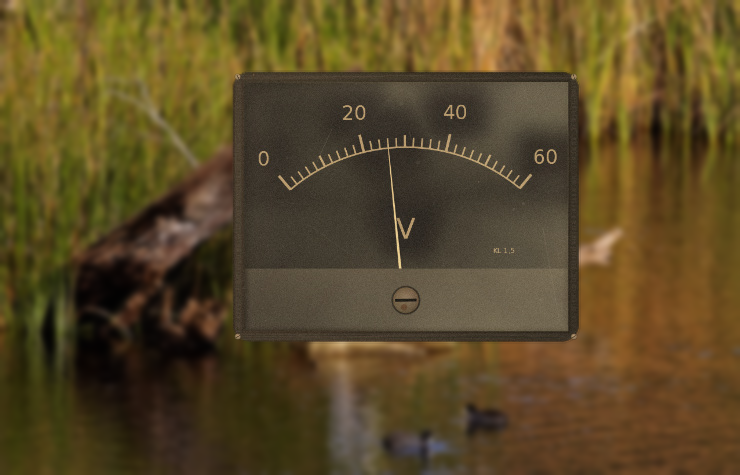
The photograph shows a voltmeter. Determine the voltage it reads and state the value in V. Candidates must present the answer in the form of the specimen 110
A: 26
